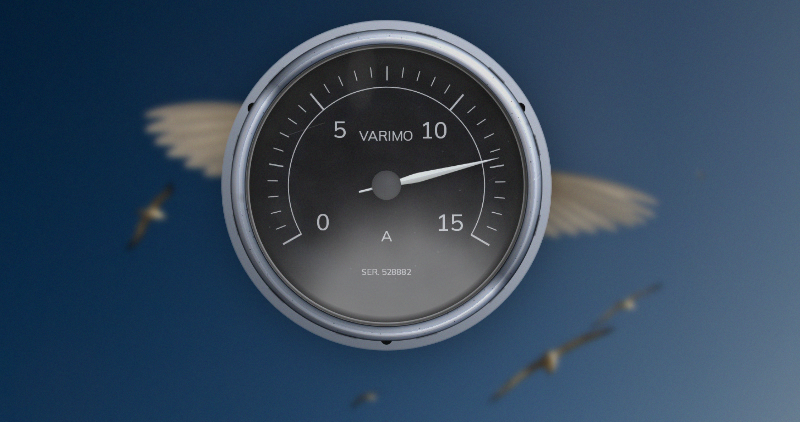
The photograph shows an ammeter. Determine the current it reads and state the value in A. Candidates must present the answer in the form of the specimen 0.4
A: 12.25
